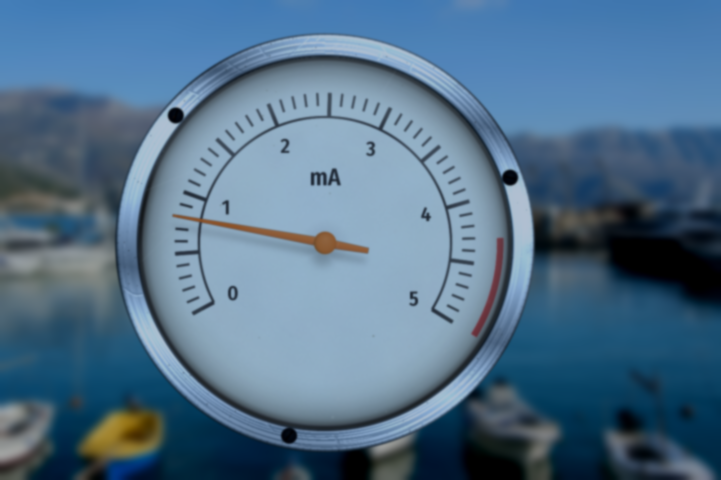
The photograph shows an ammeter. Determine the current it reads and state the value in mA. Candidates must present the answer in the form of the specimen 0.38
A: 0.8
